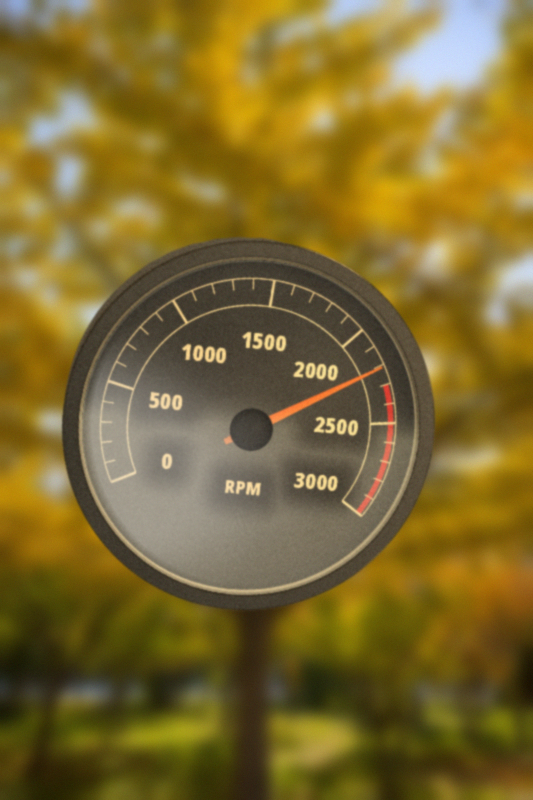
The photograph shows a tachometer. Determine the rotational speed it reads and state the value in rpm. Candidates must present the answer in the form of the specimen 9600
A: 2200
